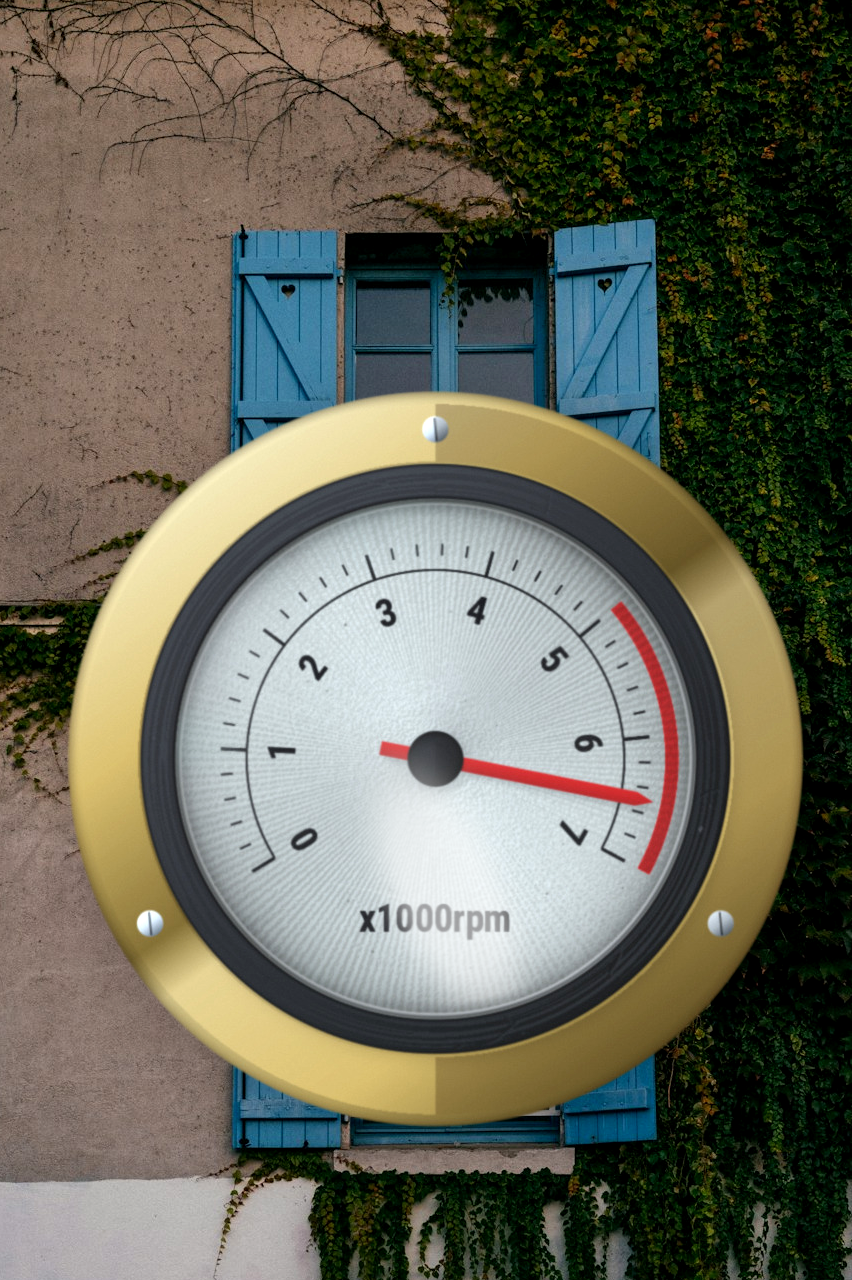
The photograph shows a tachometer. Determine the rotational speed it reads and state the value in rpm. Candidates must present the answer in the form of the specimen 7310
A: 6500
